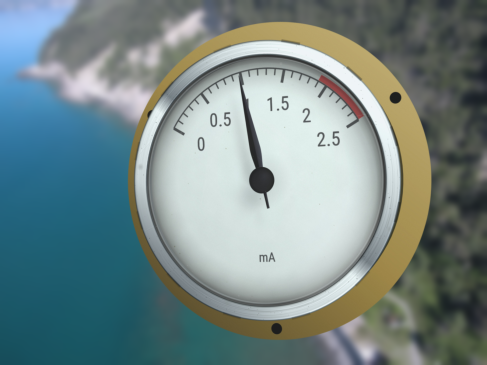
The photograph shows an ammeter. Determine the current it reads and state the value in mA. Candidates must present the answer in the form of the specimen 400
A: 1
